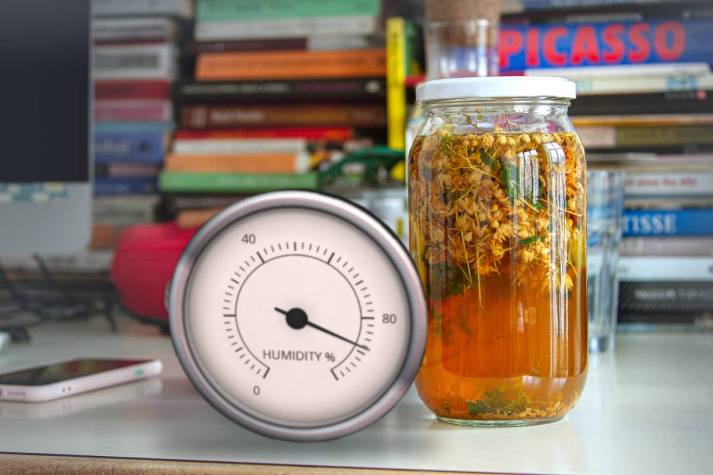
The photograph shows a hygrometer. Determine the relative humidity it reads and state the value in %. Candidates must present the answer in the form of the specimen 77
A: 88
